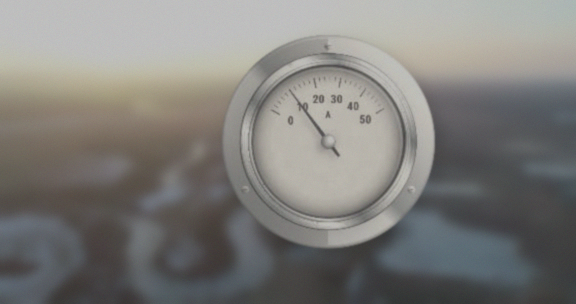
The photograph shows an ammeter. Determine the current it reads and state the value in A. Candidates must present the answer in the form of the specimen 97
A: 10
